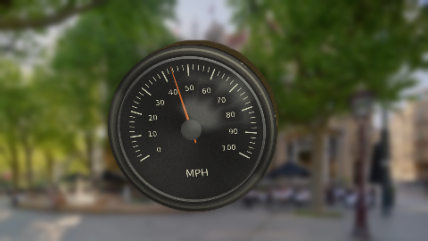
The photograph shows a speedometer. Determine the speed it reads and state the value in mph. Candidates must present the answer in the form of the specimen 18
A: 44
